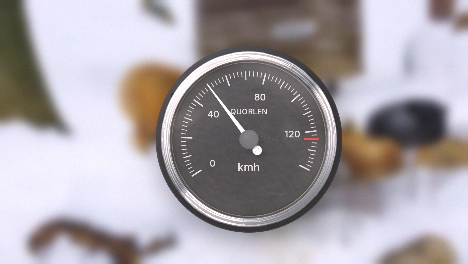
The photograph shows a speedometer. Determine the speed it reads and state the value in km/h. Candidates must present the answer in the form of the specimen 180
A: 50
